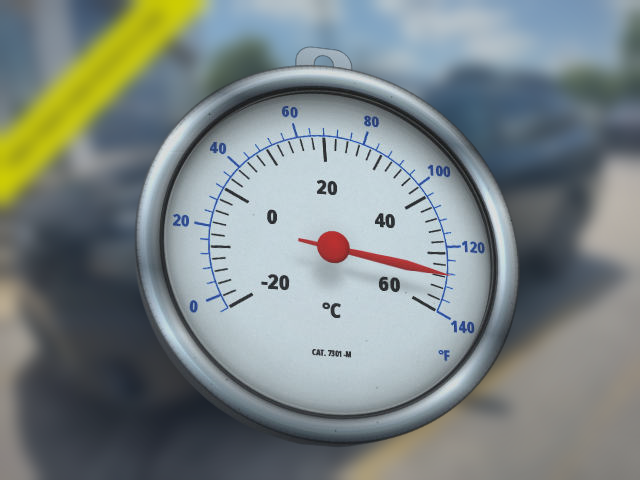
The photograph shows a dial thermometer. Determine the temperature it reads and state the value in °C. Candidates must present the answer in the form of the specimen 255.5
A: 54
